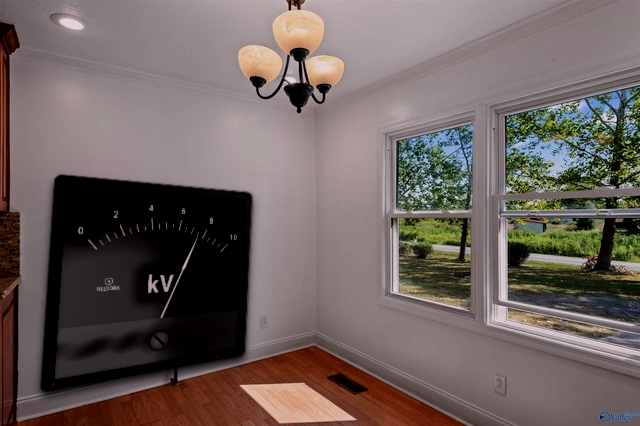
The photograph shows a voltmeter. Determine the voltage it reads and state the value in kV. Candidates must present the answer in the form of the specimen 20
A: 7.5
